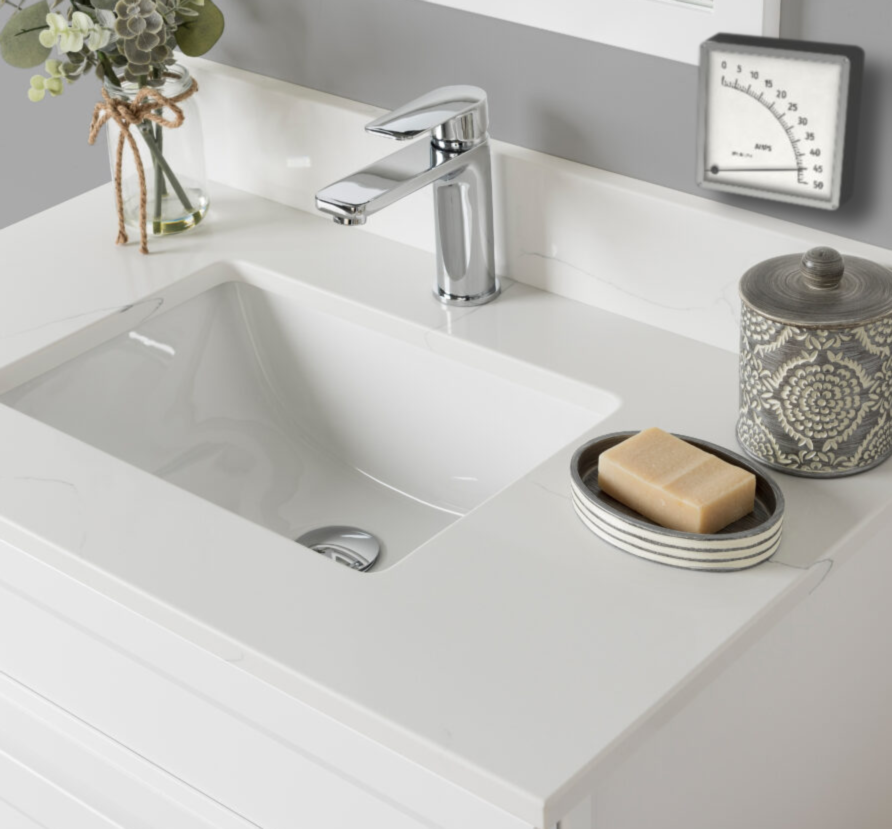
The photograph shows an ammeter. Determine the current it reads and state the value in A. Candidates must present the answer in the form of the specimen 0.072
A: 45
